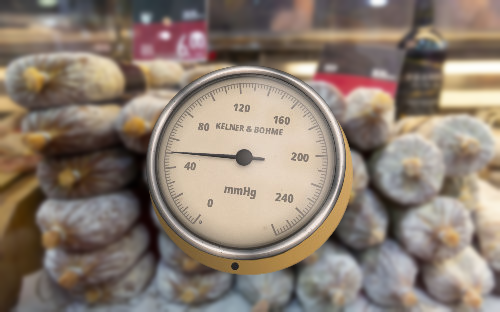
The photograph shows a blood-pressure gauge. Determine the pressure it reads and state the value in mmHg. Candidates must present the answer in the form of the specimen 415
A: 50
